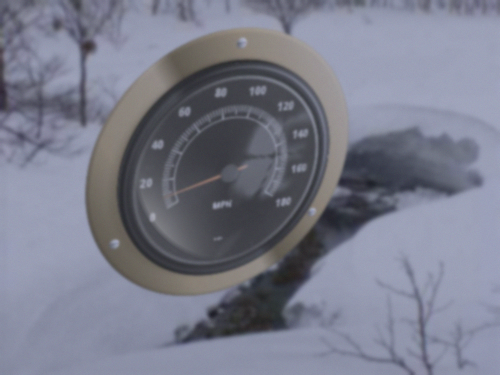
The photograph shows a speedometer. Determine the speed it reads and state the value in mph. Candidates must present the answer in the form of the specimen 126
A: 10
